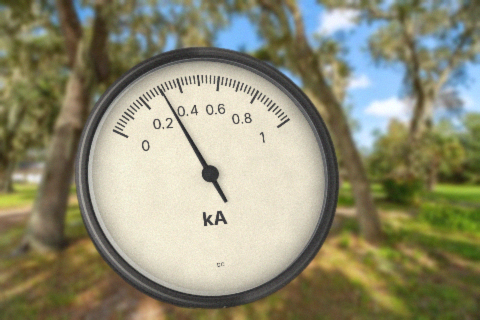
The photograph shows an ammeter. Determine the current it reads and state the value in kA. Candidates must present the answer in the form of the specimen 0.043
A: 0.3
